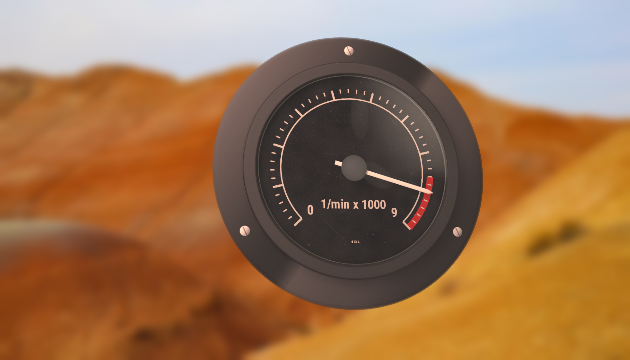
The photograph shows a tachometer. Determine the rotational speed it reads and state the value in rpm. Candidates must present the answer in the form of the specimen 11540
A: 8000
